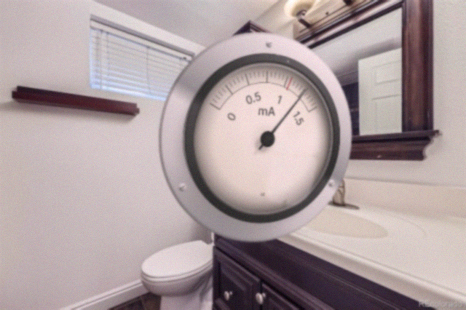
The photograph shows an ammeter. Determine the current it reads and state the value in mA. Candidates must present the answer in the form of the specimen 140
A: 1.25
